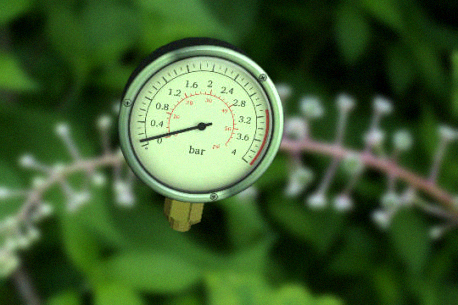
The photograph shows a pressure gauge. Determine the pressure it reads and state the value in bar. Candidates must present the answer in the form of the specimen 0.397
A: 0.1
